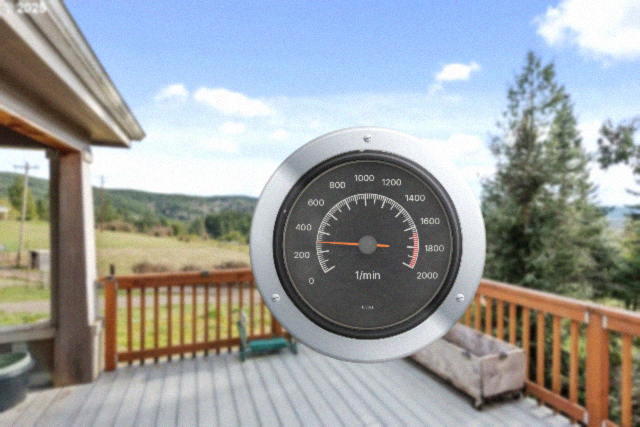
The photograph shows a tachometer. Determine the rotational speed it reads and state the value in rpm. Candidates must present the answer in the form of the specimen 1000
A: 300
